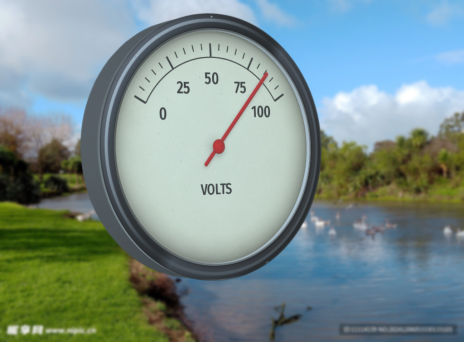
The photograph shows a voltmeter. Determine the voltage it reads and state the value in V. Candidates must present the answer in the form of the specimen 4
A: 85
